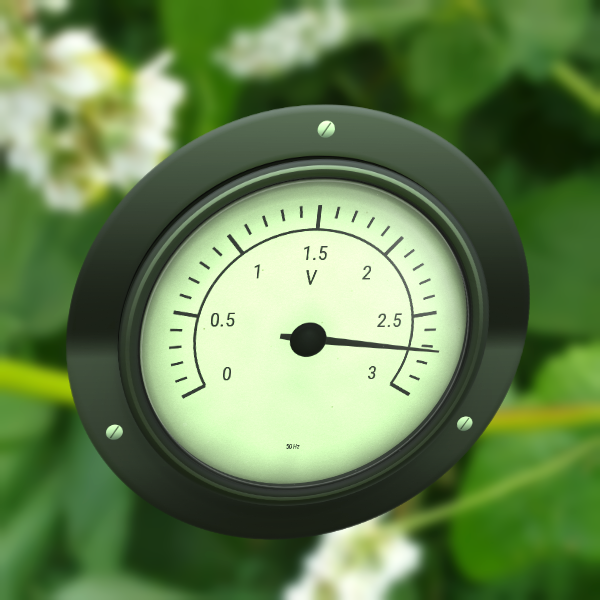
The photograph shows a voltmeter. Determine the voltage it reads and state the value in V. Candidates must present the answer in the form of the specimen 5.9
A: 2.7
